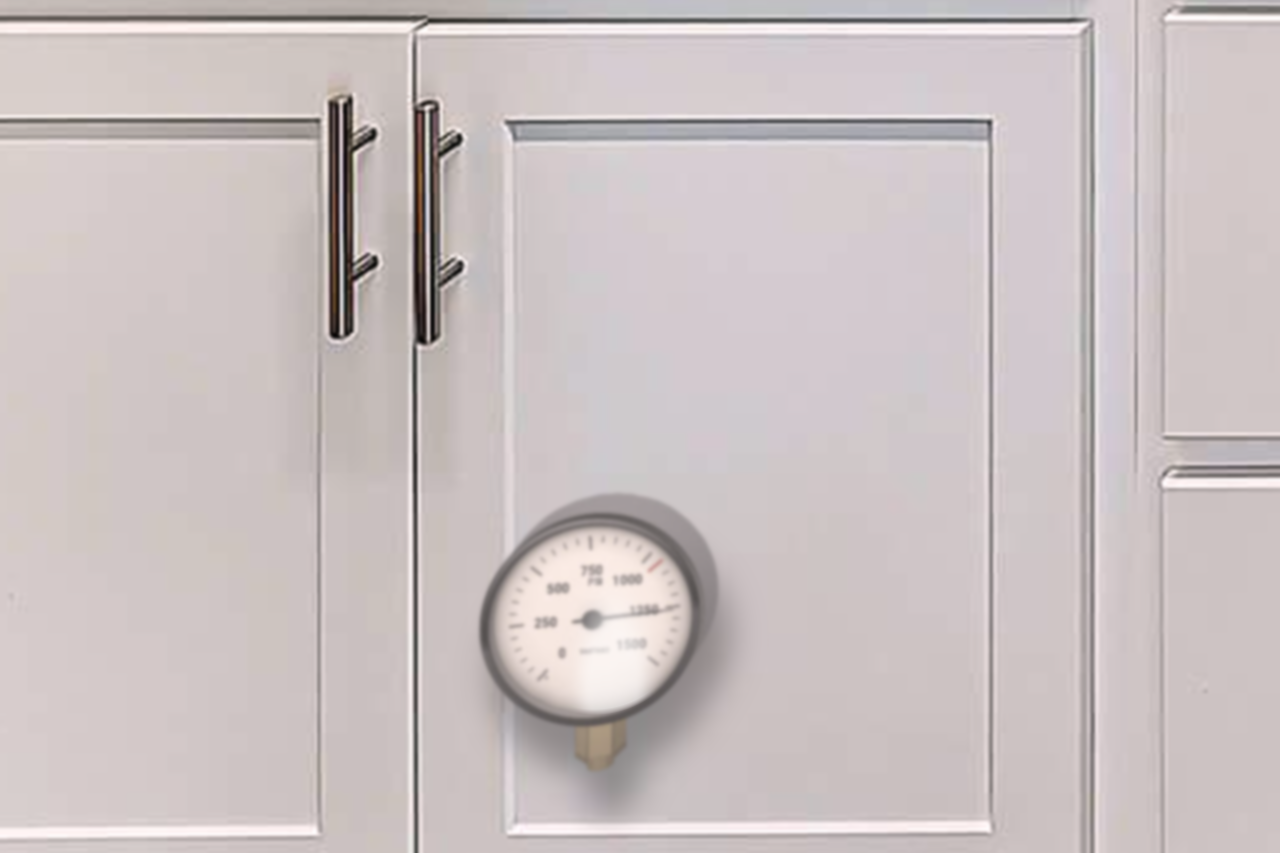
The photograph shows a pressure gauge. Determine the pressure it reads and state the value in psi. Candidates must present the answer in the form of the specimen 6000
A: 1250
